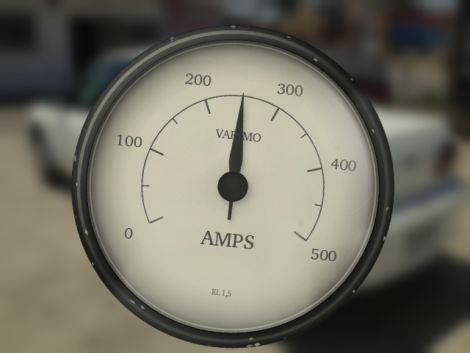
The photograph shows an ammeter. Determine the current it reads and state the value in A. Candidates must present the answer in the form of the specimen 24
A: 250
